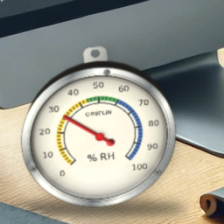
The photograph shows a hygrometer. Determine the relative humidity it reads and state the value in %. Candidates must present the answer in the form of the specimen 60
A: 30
